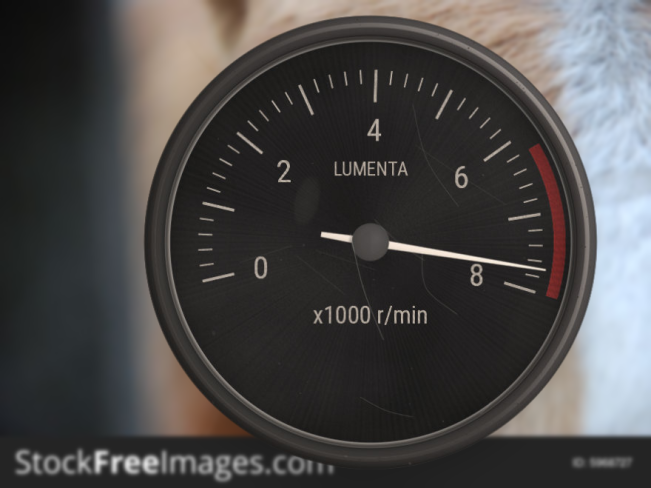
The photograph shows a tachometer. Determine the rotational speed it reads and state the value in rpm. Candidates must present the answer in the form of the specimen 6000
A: 7700
